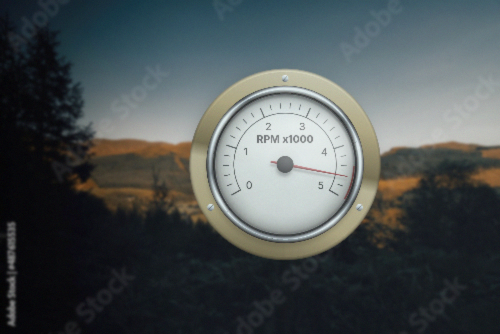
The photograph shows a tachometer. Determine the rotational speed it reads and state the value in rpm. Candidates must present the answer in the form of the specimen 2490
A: 4600
